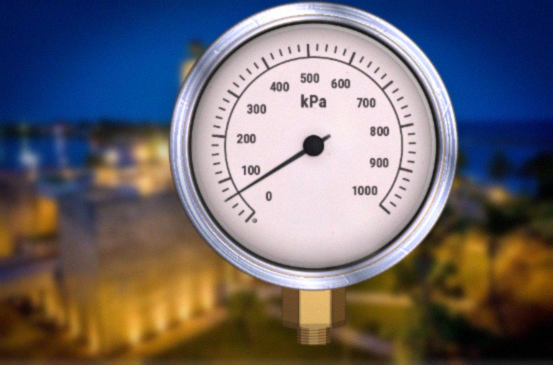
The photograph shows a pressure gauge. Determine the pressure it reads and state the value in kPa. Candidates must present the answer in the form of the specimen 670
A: 60
